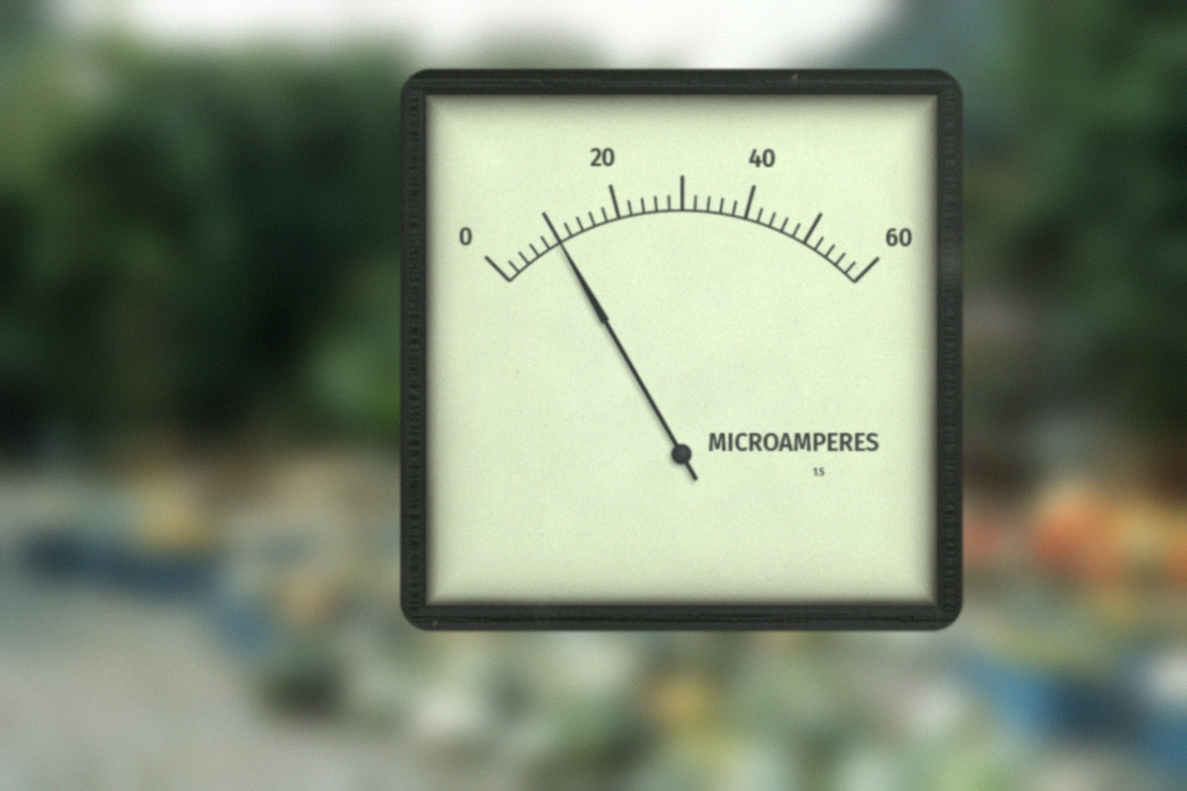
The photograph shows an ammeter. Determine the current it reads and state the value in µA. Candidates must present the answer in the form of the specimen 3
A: 10
